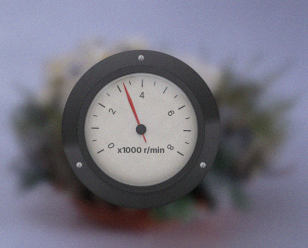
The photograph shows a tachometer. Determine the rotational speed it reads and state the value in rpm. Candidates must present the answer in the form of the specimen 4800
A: 3250
